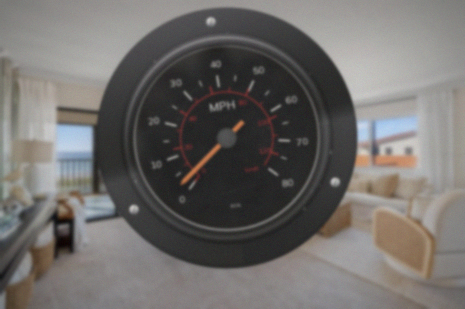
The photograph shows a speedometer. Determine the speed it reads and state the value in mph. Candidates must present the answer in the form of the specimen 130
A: 2.5
